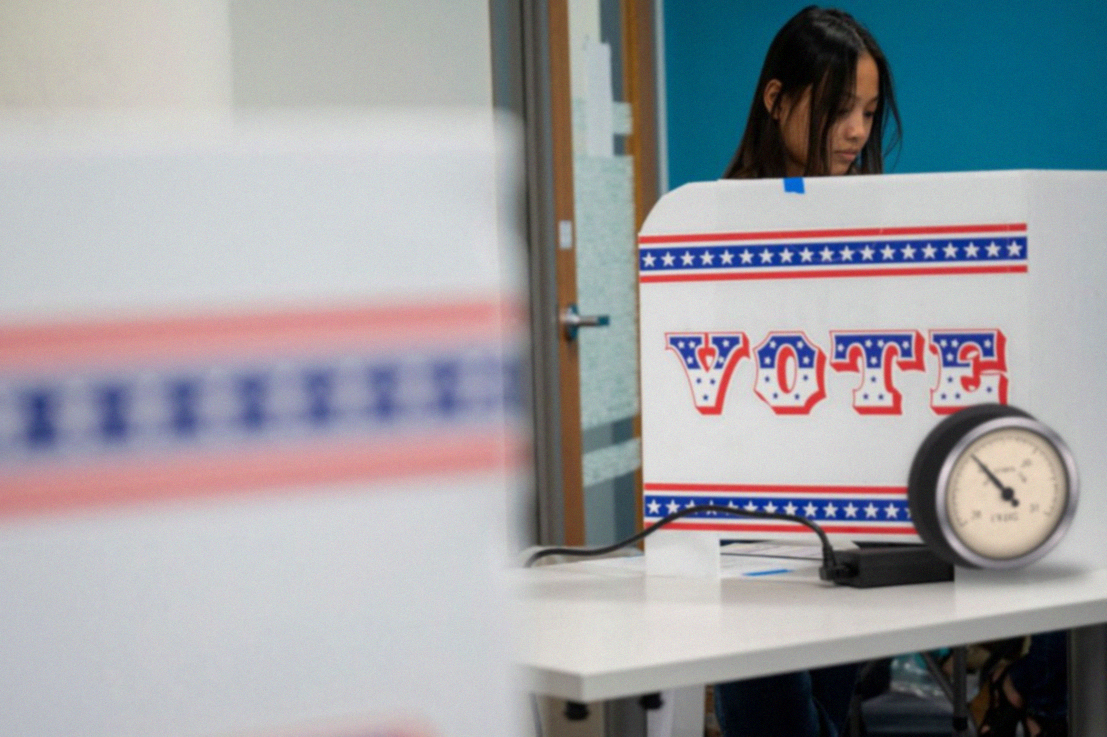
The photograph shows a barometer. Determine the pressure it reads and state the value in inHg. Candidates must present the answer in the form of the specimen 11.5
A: 29
